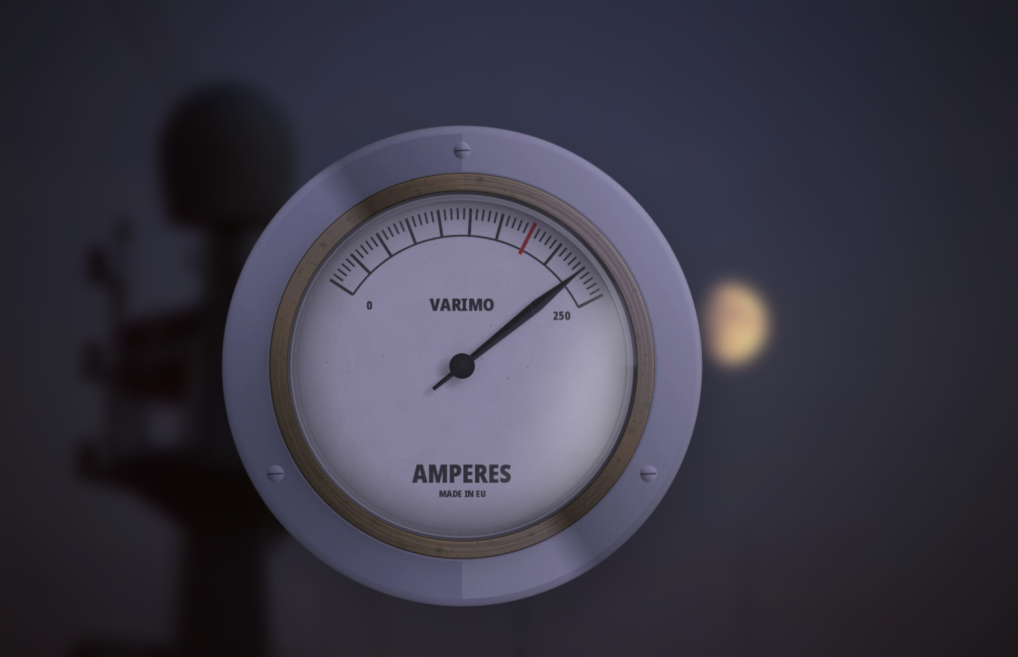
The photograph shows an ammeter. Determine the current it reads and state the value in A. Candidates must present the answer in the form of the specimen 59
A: 225
